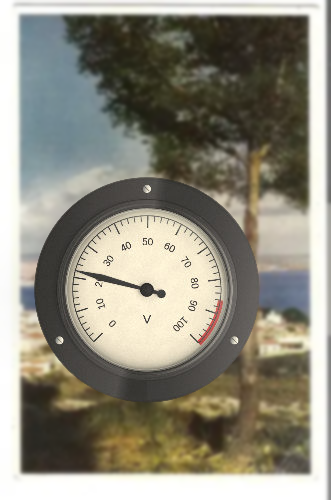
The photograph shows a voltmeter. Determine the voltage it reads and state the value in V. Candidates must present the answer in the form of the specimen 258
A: 22
